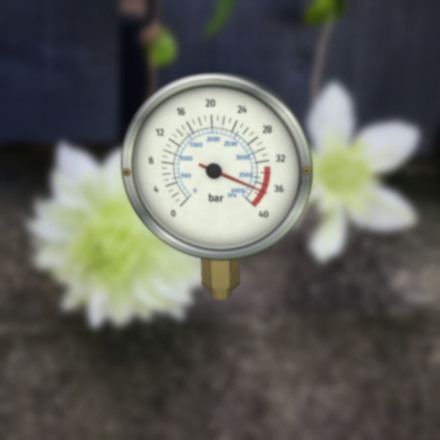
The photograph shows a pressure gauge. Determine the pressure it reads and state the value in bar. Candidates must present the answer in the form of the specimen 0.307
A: 37
